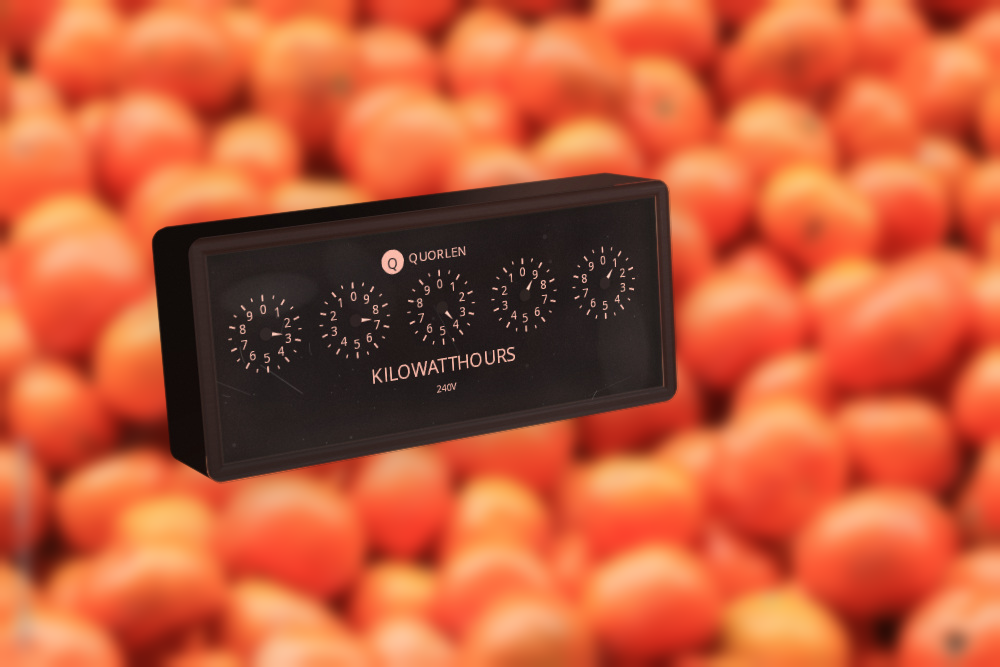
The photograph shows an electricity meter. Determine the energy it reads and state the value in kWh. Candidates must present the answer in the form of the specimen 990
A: 27391
